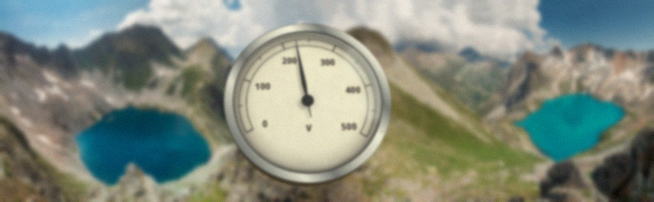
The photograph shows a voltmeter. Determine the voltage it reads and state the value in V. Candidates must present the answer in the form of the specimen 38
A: 225
